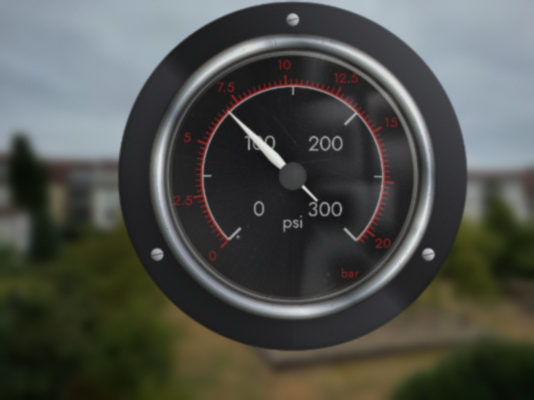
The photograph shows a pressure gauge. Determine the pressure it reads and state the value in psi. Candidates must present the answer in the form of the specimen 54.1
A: 100
